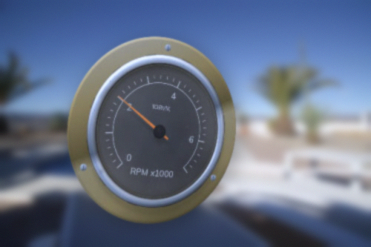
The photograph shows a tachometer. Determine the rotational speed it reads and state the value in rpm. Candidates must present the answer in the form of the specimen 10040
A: 2000
